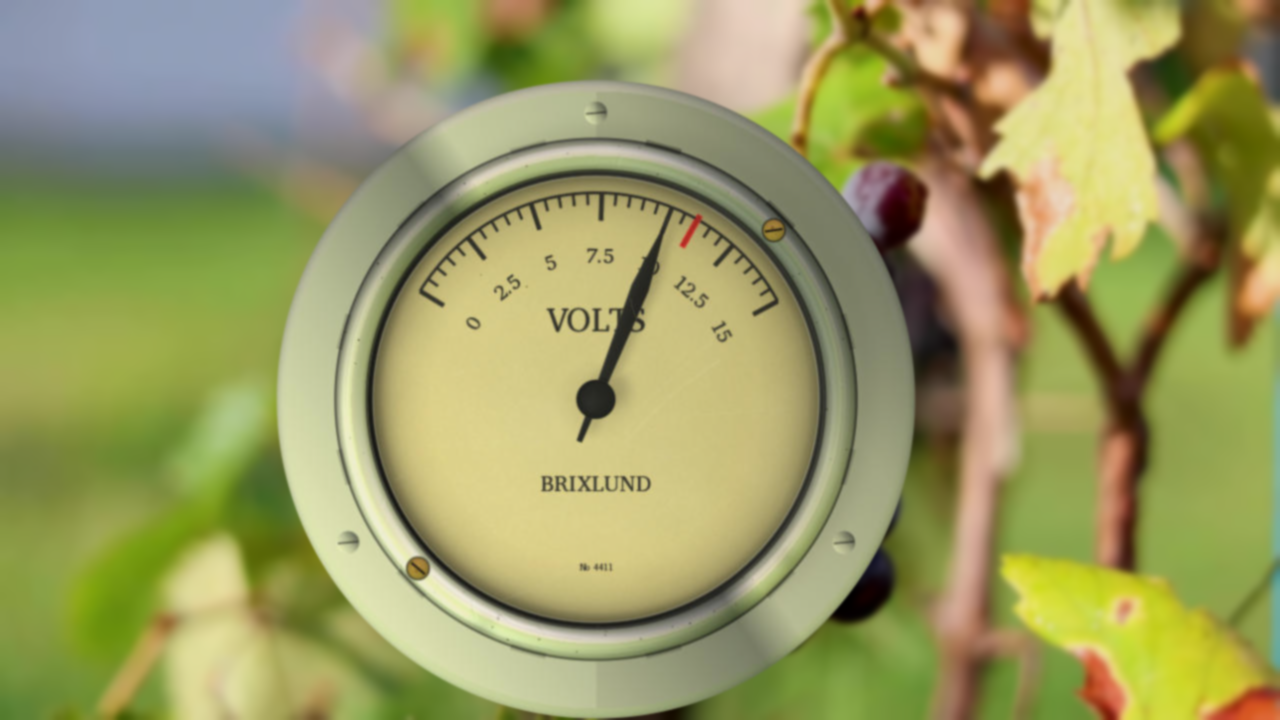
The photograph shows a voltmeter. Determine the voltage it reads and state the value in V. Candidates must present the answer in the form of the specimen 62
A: 10
